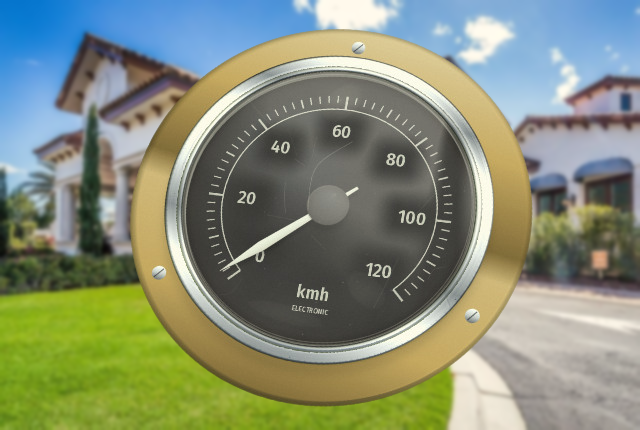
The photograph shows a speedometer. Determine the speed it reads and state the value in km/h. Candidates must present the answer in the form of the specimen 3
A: 2
